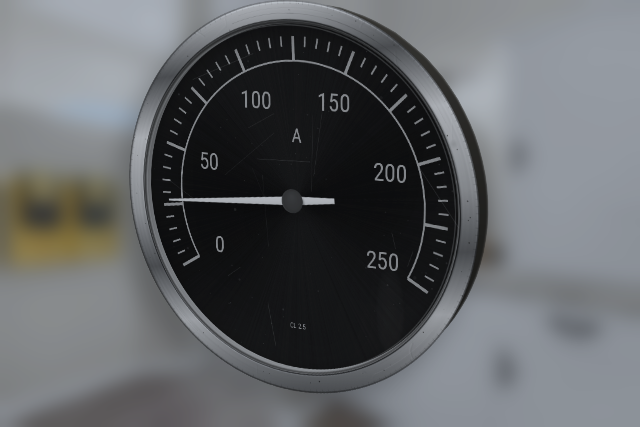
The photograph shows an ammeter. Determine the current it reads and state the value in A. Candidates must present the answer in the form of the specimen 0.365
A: 27.5
